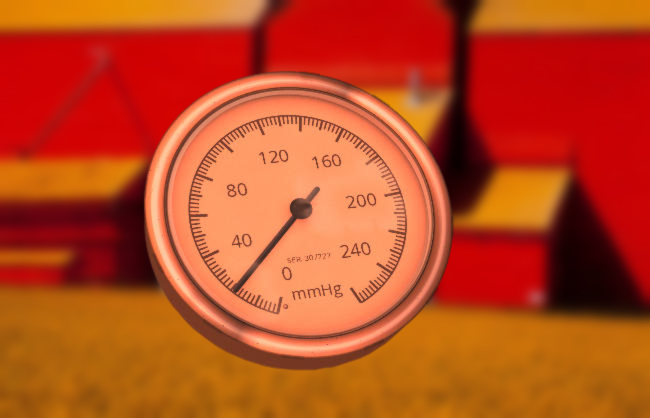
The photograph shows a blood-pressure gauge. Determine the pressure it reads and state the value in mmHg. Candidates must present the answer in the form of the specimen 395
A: 20
